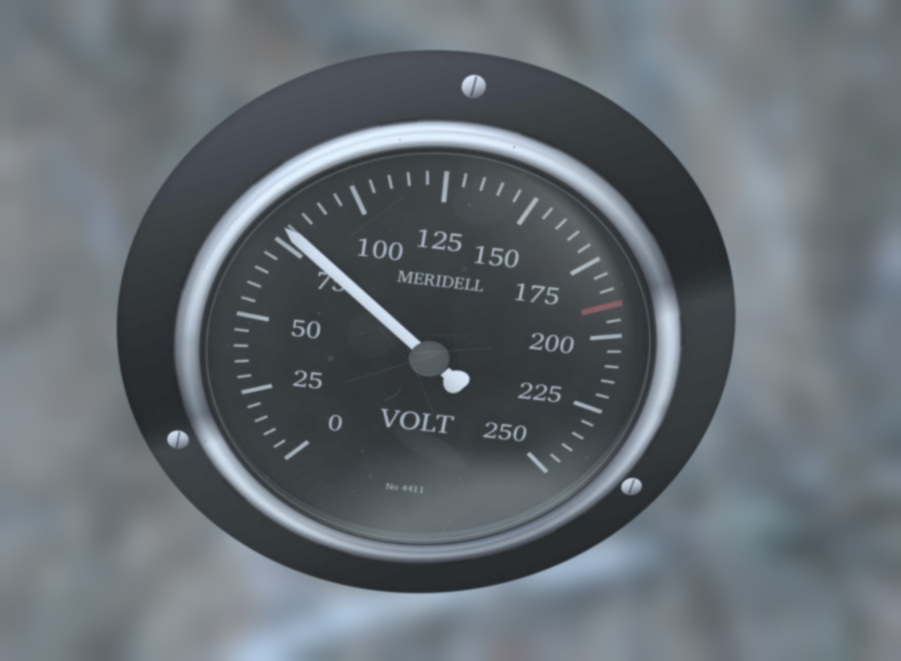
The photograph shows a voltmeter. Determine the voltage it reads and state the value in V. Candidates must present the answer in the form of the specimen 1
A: 80
